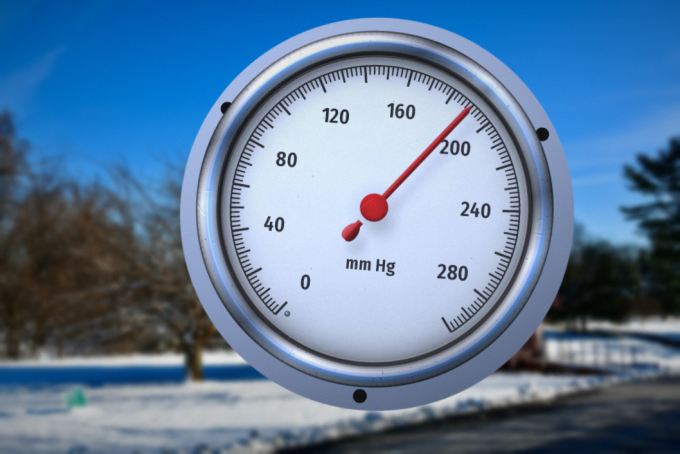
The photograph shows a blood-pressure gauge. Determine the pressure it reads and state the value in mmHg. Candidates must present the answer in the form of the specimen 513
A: 190
